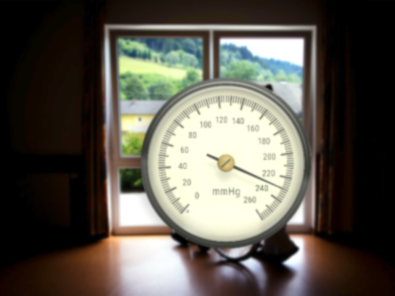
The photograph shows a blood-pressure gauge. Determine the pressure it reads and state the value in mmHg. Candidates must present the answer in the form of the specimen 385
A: 230
